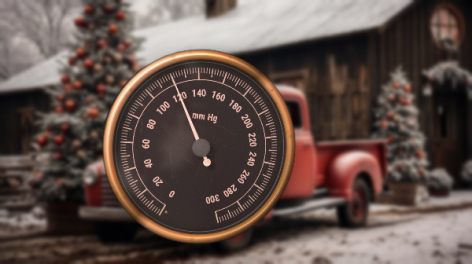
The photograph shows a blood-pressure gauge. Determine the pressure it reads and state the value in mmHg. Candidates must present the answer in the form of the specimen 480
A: 120
